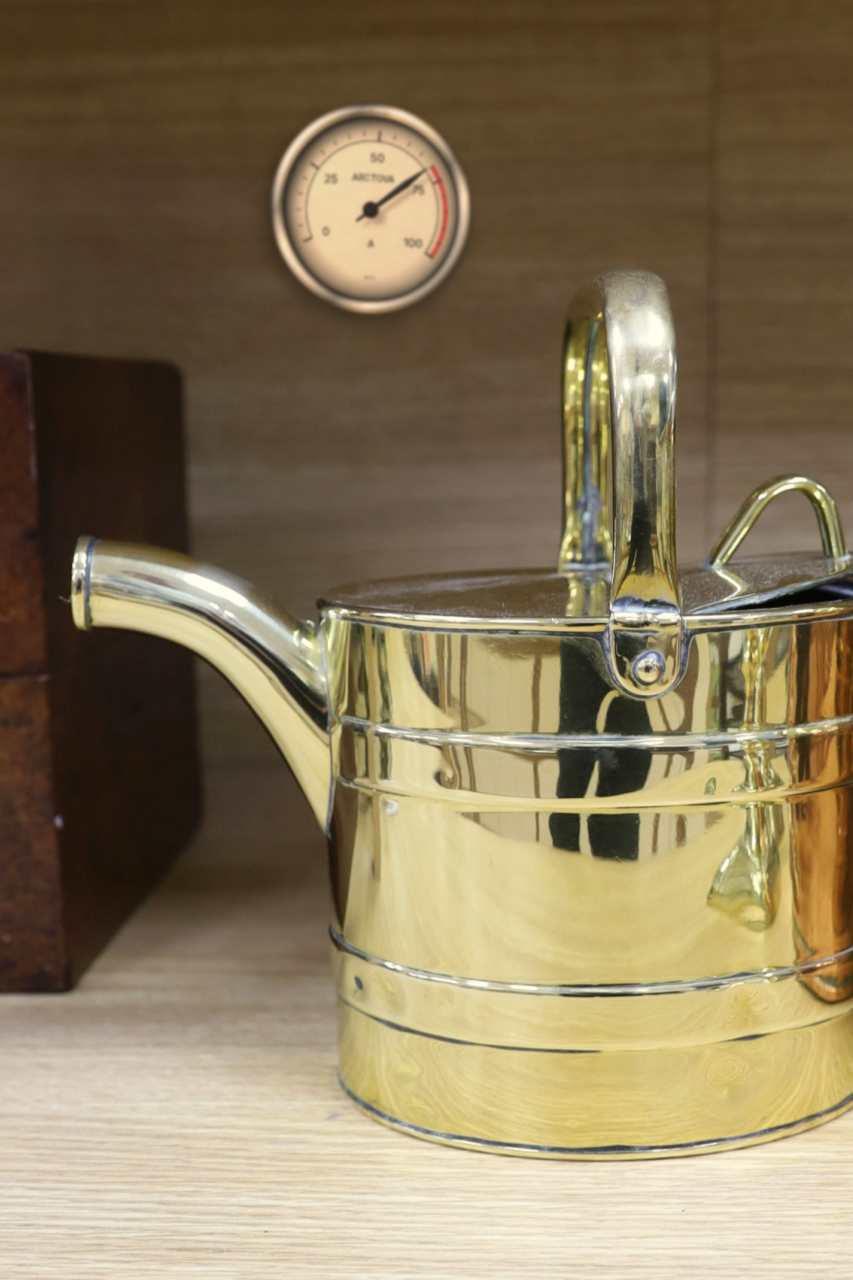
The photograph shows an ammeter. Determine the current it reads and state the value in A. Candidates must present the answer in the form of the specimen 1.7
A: 70
